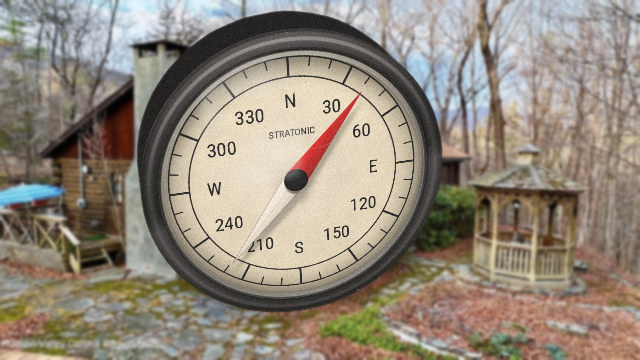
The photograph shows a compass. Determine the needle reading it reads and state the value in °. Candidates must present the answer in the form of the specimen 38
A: 40
